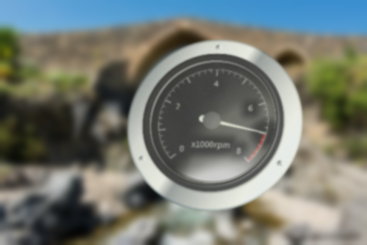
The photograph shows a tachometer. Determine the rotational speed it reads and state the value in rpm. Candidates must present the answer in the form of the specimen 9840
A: 7000
